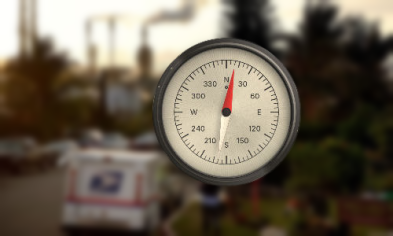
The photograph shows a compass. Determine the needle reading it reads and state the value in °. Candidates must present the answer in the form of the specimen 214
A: 10
